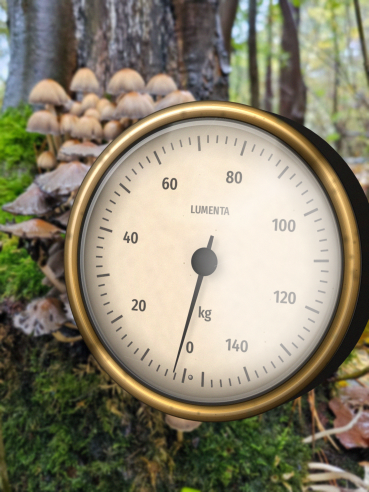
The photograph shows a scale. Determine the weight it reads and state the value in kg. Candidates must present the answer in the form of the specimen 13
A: 2
